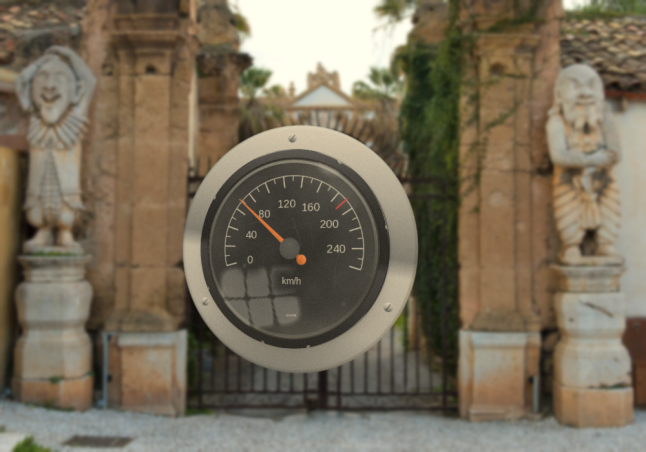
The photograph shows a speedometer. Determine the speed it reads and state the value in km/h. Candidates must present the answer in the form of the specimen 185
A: 70
